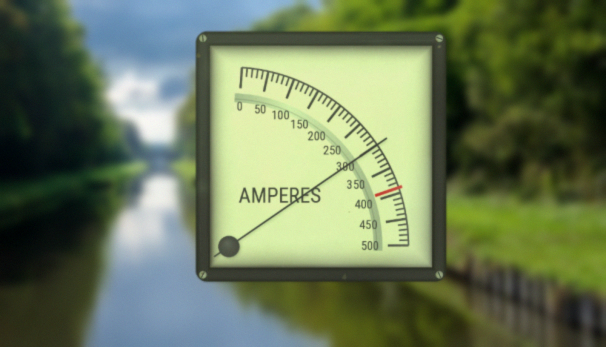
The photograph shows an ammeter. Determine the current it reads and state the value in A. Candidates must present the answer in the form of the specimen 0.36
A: 300
